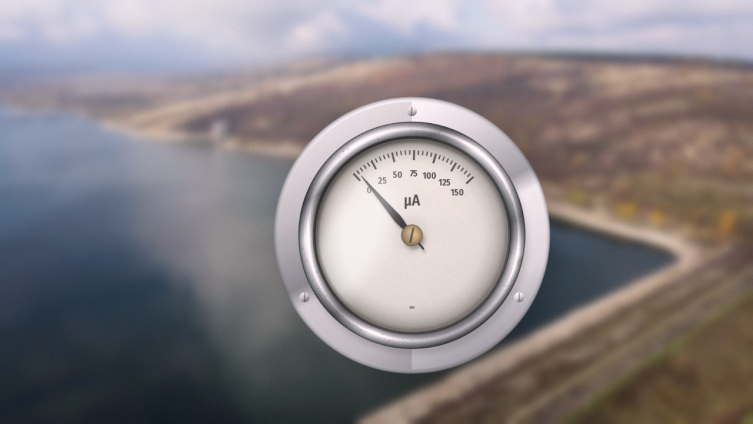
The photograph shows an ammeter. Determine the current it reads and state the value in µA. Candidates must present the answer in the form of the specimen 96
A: 5
